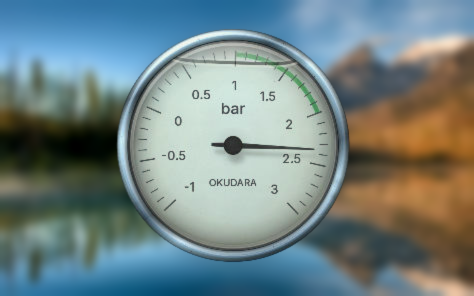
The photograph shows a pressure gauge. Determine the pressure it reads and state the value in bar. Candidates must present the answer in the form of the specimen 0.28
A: 2.35
